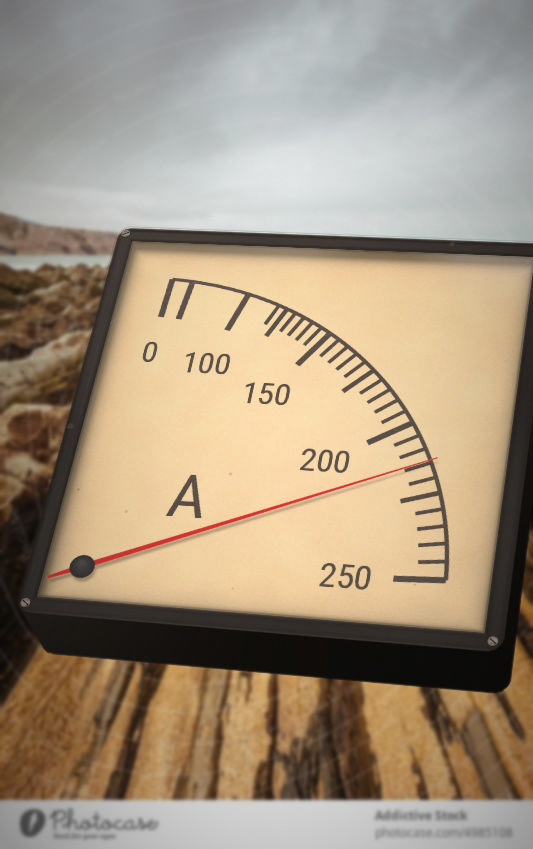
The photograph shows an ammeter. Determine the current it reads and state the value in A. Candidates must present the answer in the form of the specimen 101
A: 215
